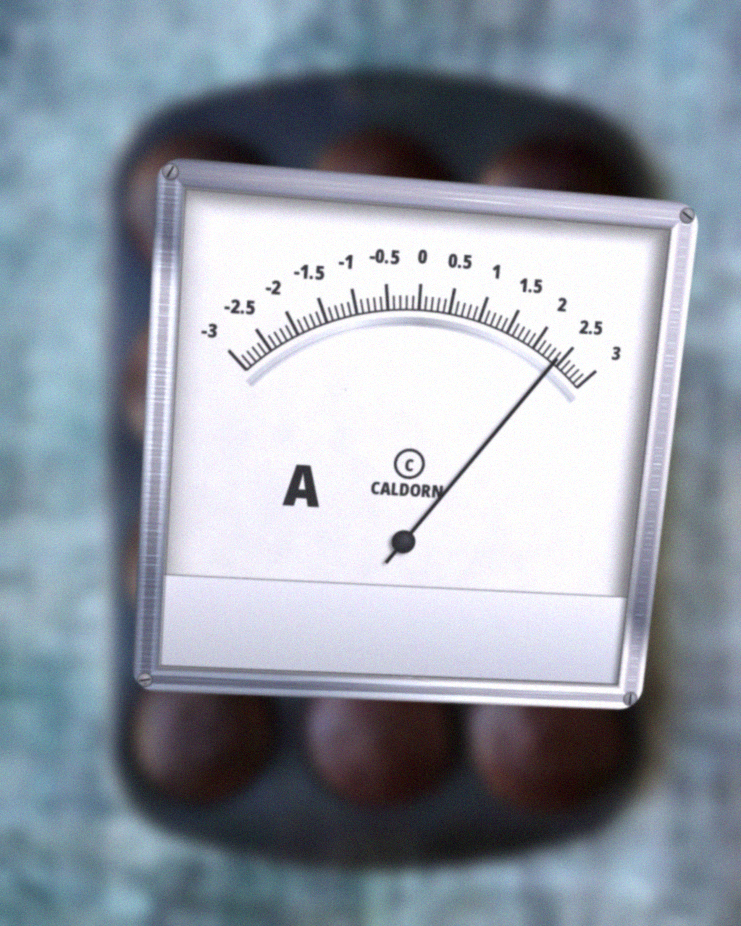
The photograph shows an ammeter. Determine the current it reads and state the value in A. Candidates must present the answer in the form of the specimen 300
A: 2.4
